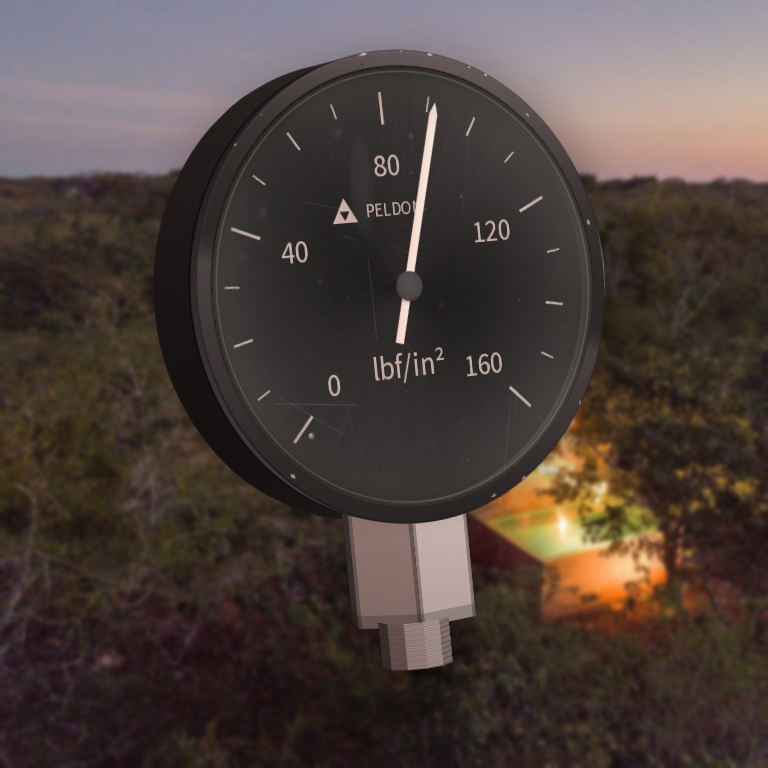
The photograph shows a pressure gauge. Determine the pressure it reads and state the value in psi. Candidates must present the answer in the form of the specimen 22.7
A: 90
